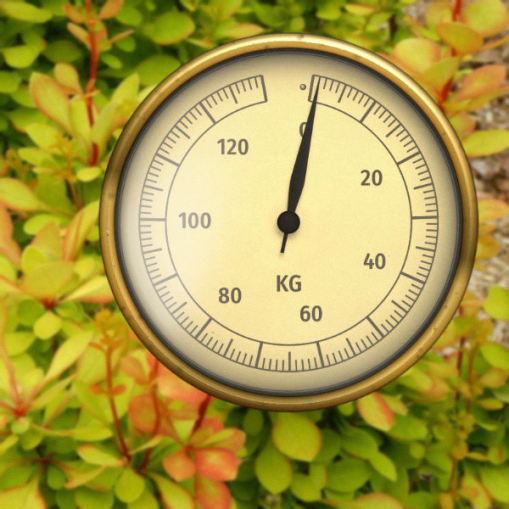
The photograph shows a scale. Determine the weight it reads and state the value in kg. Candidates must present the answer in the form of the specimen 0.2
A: 1
